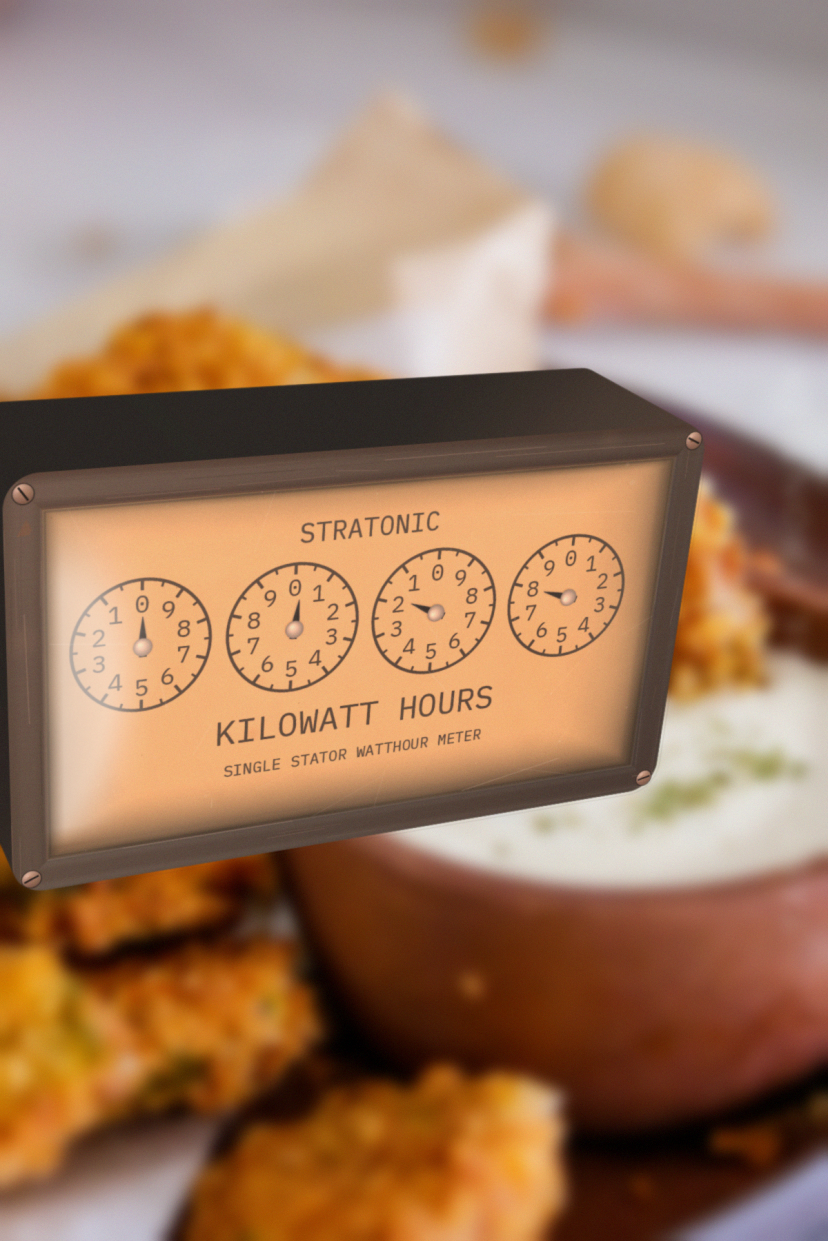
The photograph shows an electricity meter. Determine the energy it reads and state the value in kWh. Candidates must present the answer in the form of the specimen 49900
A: 18
